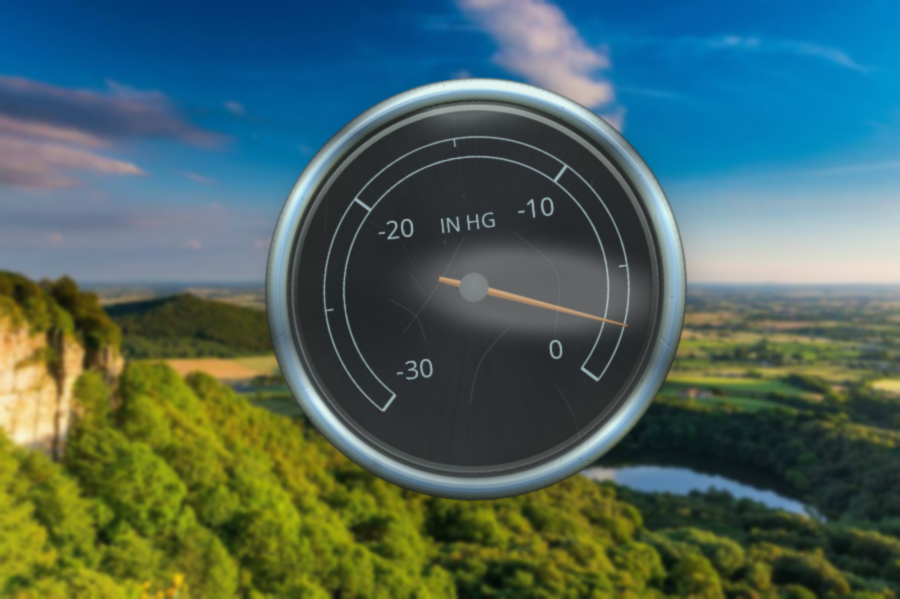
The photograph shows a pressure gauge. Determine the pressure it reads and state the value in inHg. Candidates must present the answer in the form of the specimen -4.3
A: -2.5
